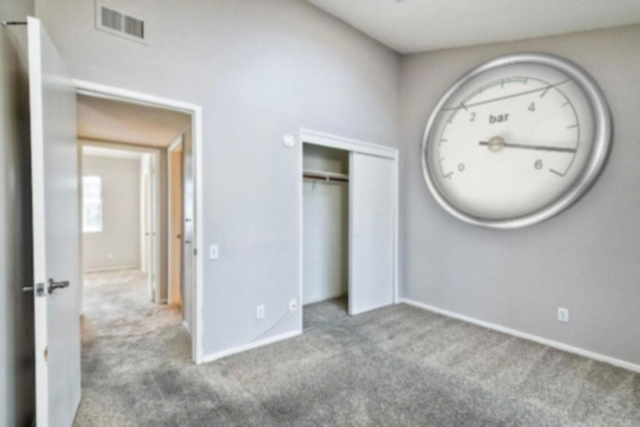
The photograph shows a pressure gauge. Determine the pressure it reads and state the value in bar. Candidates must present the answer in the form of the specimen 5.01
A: 5.5
